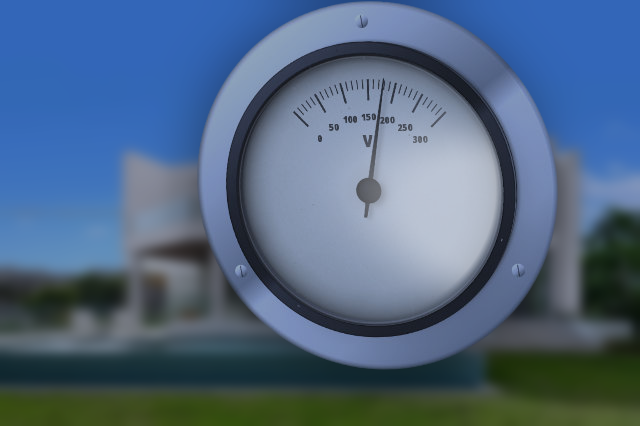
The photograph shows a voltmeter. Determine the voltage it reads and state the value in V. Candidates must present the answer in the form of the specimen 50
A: 180
